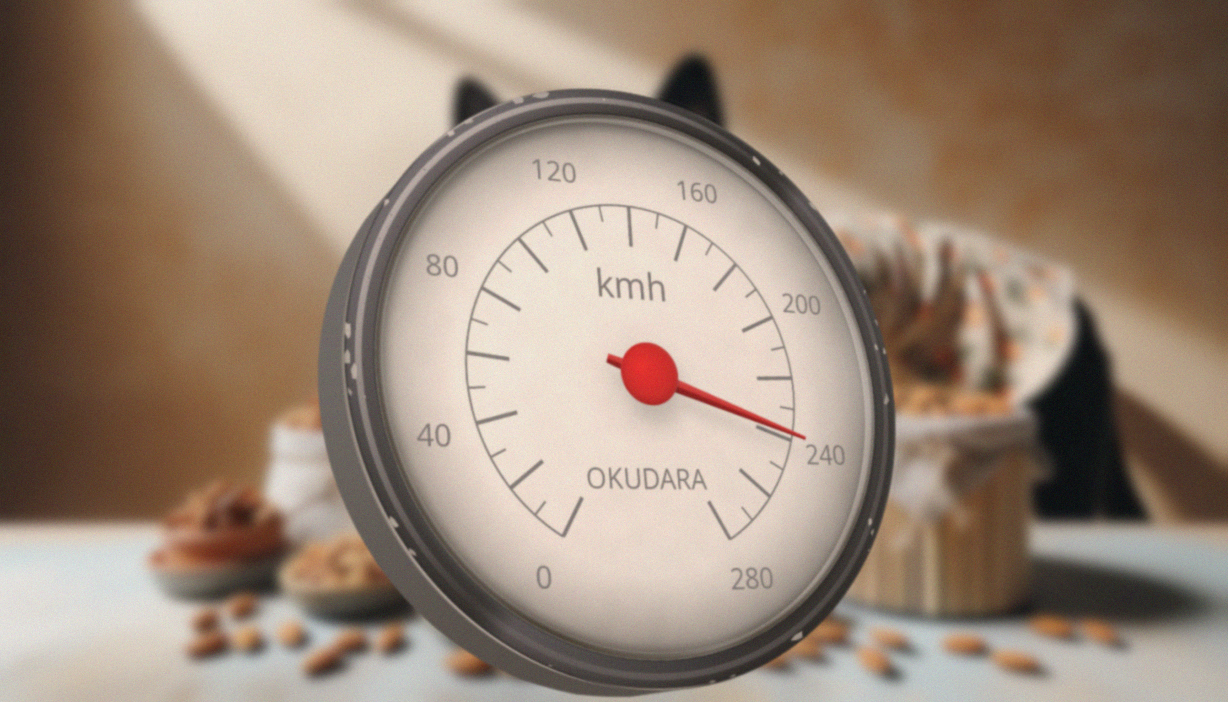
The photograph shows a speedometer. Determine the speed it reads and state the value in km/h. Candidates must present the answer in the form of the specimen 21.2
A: 240
